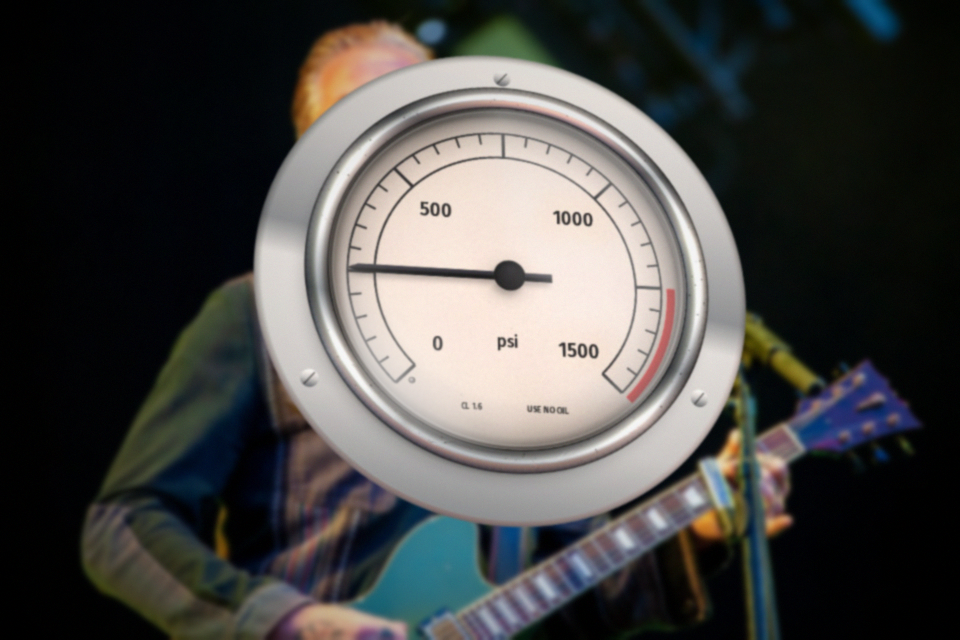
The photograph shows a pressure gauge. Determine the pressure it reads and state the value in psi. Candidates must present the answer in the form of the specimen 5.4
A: 250
